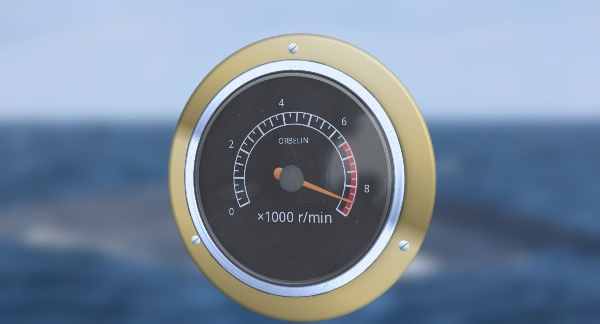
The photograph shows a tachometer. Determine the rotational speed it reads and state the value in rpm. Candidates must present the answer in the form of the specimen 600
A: 8500
